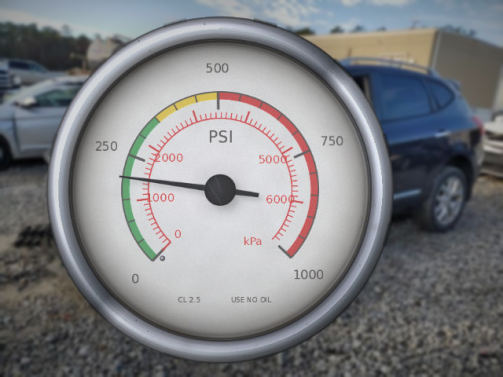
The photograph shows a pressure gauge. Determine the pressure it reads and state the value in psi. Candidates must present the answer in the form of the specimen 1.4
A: 200
